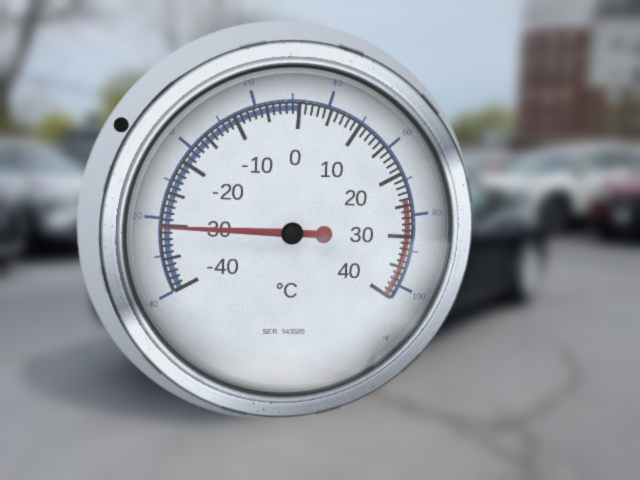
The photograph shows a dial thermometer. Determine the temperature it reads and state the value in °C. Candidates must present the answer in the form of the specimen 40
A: -30
